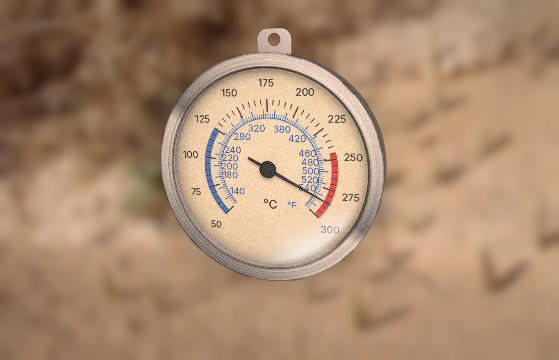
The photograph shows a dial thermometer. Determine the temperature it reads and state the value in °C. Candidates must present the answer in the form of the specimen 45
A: 285
